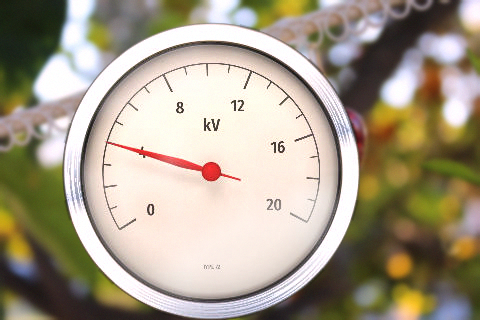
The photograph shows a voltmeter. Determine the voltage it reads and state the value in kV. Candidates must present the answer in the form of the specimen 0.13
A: 4
